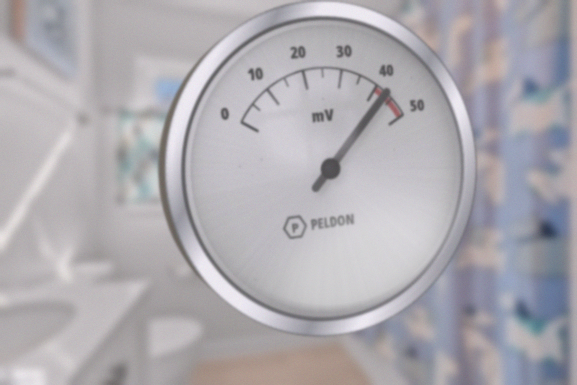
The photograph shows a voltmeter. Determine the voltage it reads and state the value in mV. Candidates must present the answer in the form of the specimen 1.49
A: 42.5
